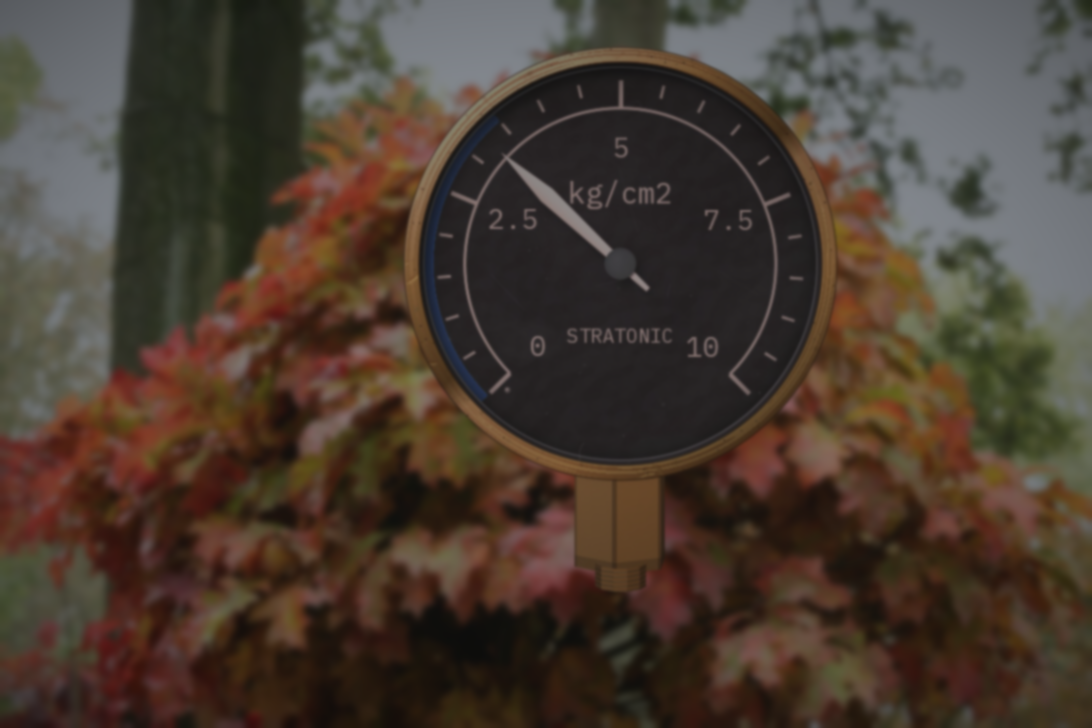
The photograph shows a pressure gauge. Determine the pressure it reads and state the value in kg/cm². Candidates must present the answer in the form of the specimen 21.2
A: 3.25
